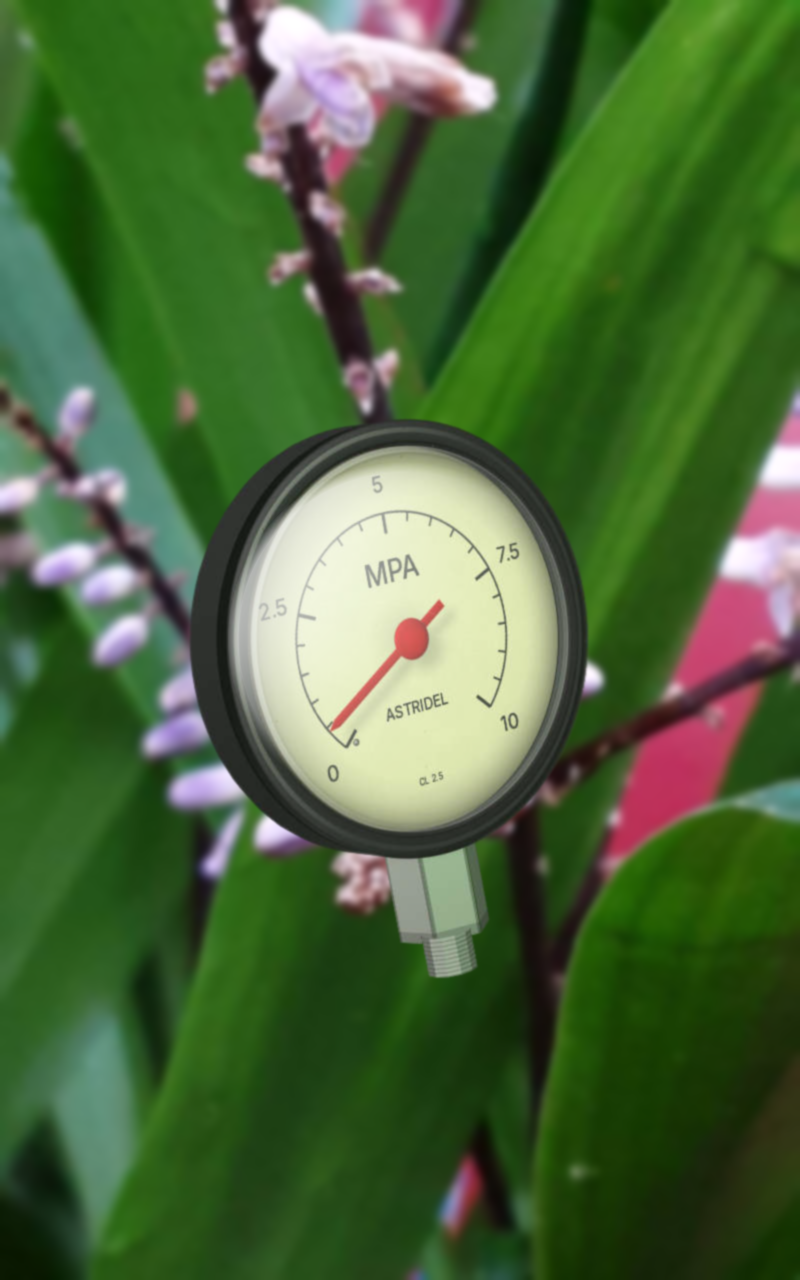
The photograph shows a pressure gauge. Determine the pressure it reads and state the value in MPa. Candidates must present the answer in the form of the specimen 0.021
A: 0.5
